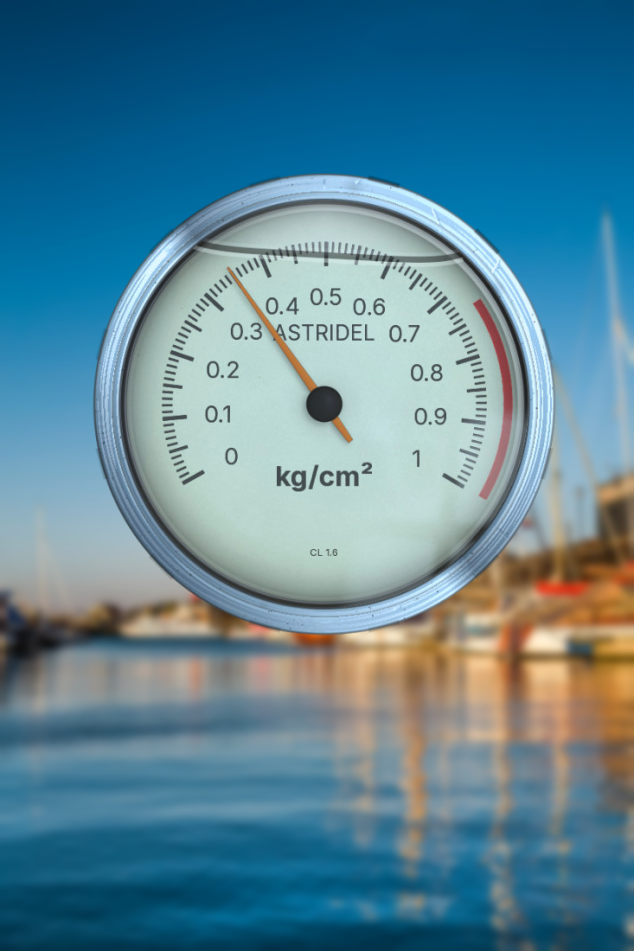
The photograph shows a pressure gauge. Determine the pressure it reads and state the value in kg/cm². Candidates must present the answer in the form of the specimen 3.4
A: 0.35
